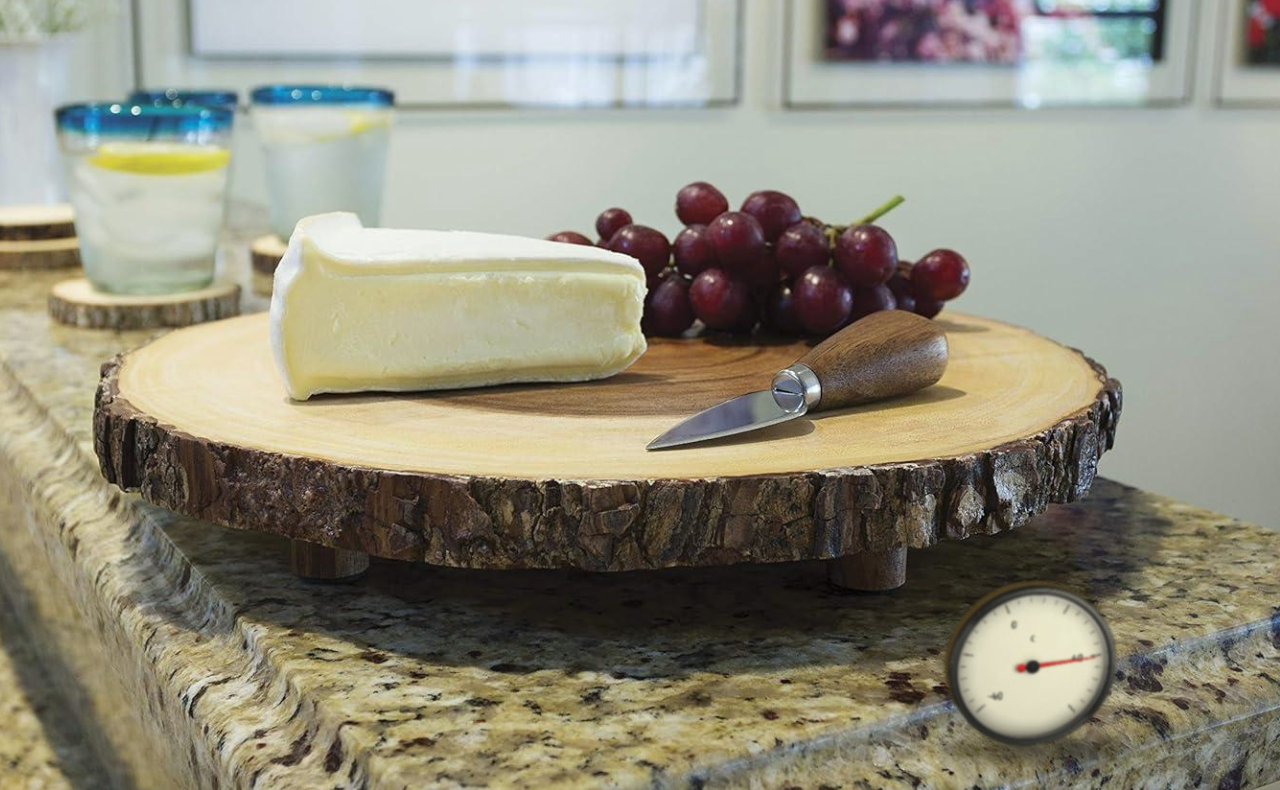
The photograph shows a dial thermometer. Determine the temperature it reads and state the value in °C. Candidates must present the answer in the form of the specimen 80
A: 40
